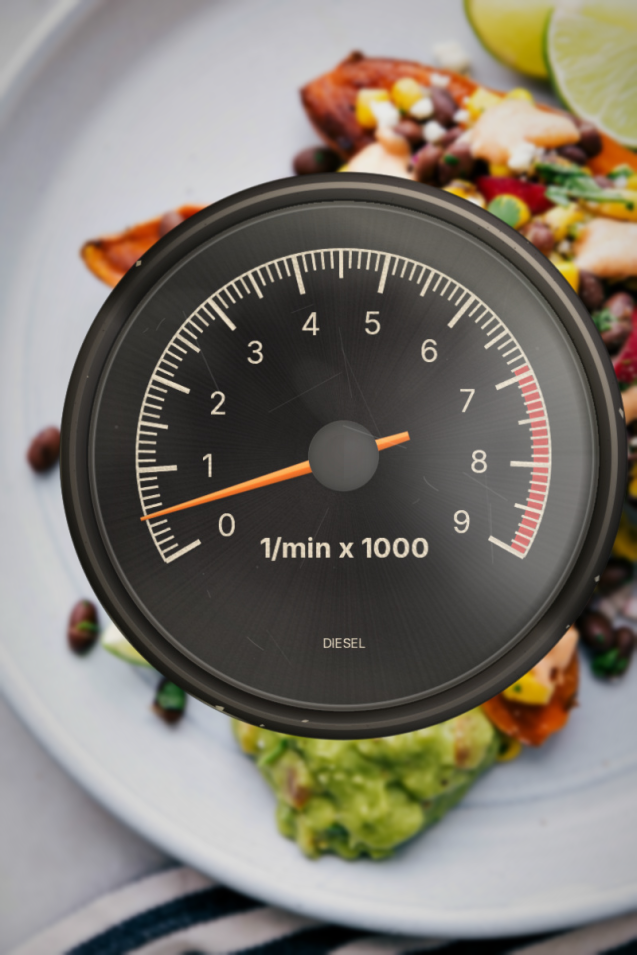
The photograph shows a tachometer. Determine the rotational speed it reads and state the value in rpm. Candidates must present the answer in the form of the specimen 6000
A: 500
